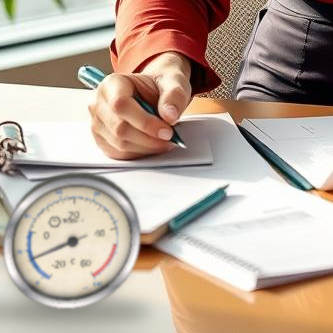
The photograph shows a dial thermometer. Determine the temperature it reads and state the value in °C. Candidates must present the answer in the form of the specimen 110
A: -10
